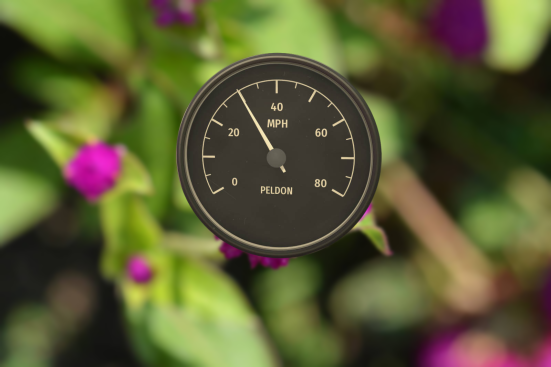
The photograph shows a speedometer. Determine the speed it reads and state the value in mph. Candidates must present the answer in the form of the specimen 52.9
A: 30
